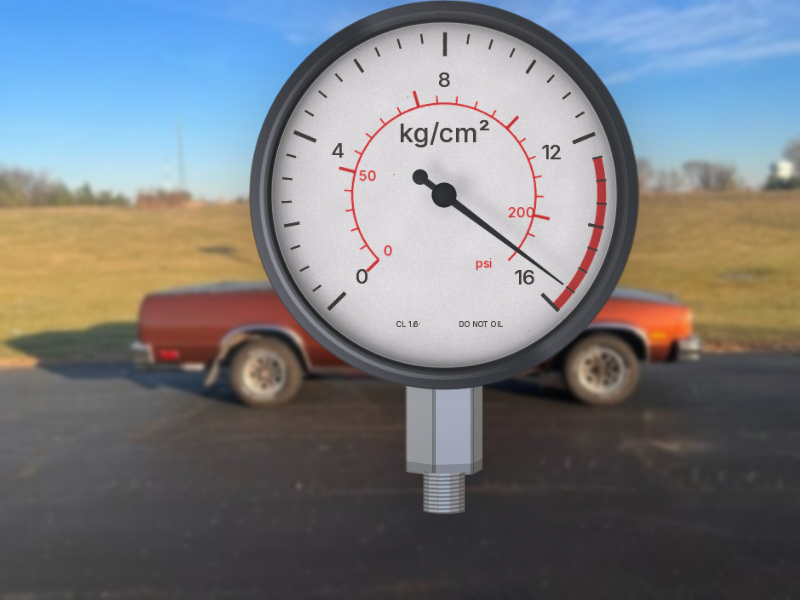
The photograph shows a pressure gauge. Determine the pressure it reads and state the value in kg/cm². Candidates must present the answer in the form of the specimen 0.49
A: 15.5
